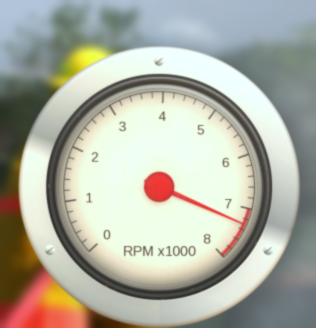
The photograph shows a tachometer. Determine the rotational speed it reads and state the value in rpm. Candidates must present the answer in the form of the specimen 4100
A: 7300
